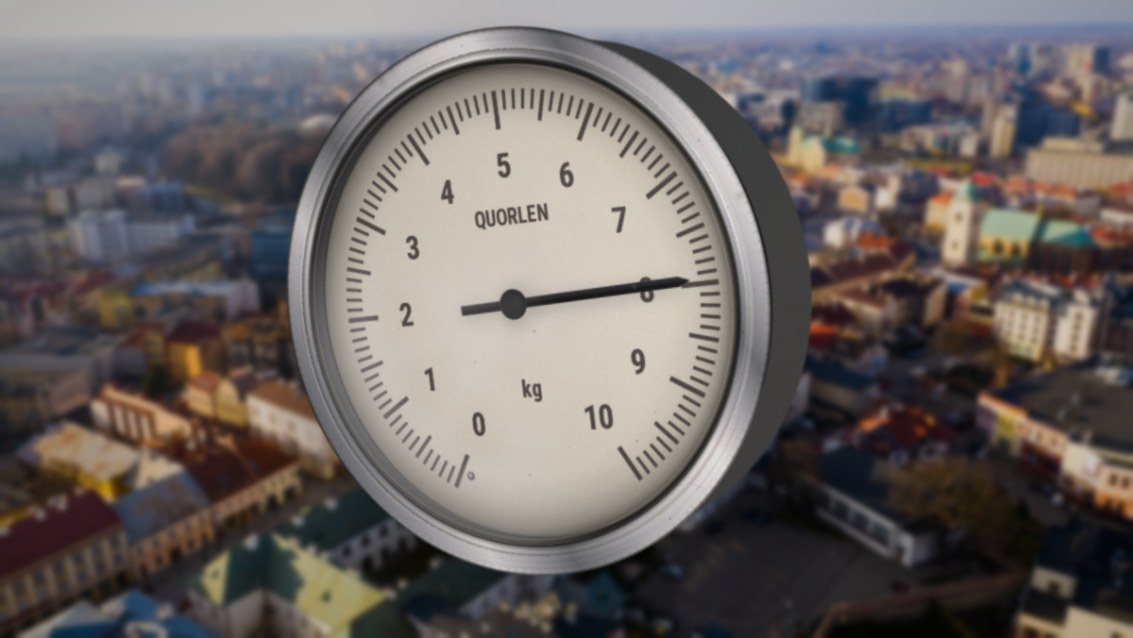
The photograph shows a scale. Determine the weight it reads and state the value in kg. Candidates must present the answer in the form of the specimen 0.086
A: 7.95
